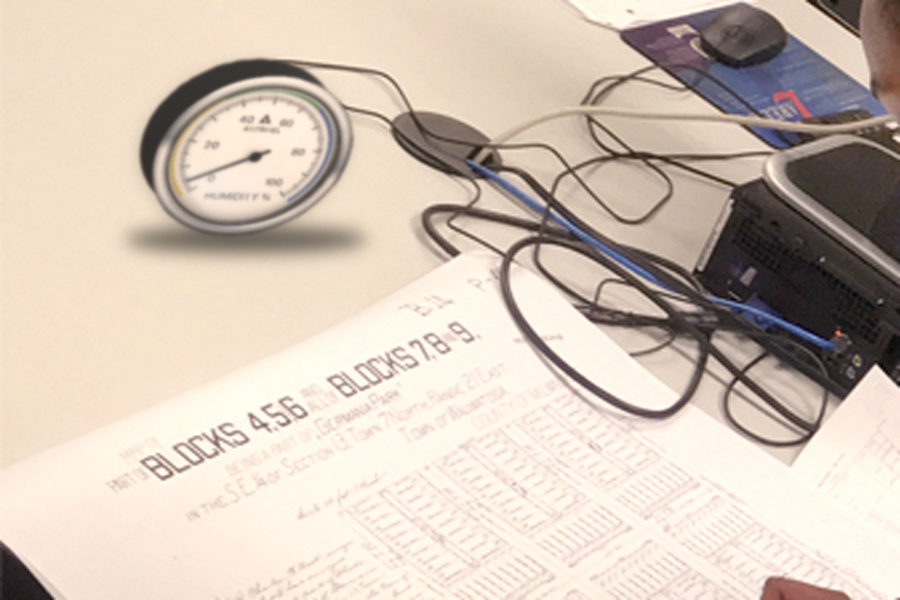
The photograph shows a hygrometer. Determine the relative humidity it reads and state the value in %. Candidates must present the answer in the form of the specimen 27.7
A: 5
